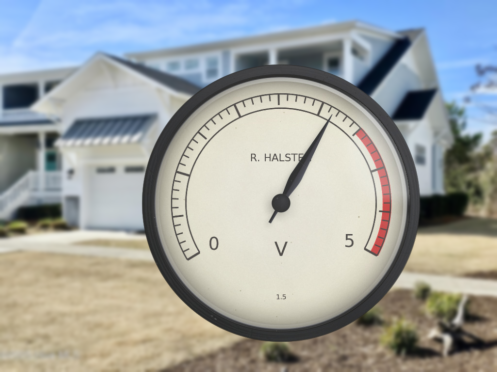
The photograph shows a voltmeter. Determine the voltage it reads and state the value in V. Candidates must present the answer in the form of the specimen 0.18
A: 3.15
